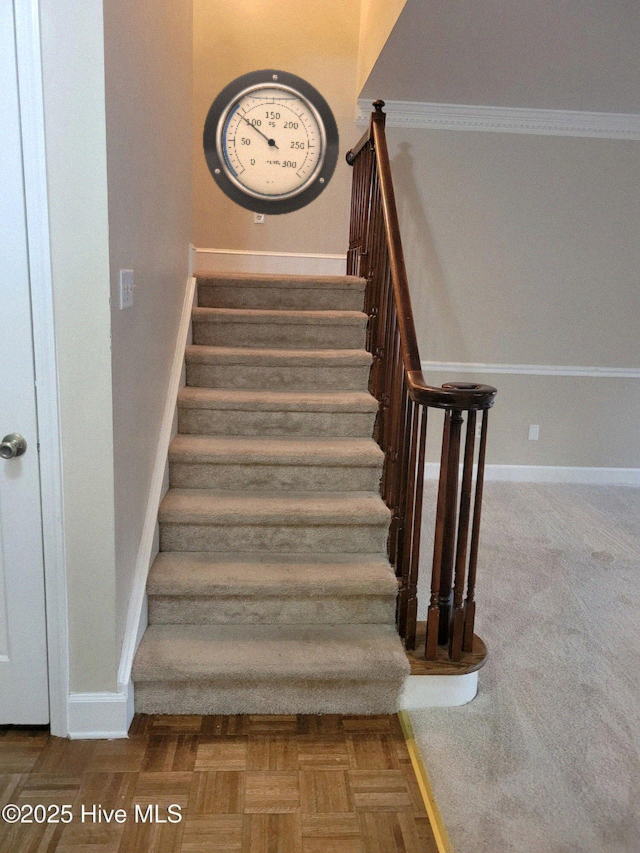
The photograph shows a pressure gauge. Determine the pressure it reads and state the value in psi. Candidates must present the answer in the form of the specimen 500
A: 90
